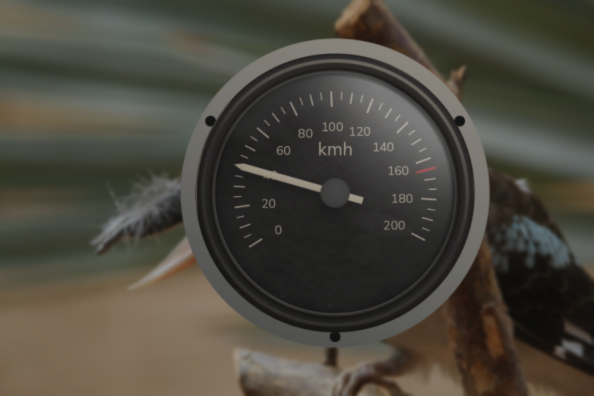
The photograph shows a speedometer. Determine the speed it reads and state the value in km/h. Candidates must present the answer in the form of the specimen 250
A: 40
